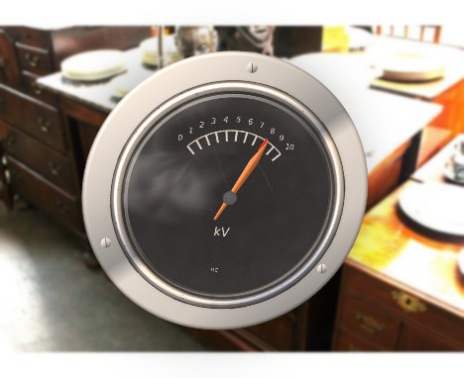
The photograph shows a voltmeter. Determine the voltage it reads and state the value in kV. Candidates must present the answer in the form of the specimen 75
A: 8
